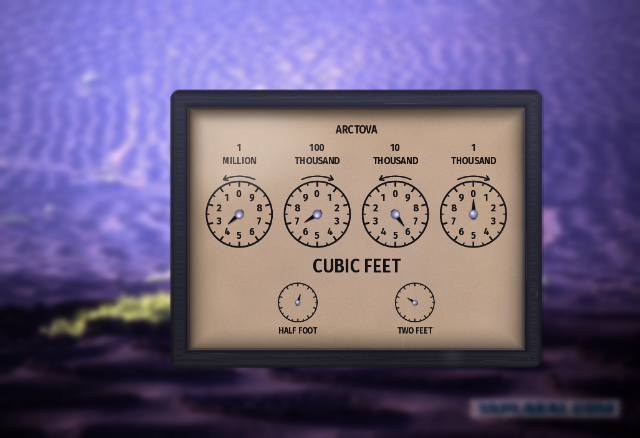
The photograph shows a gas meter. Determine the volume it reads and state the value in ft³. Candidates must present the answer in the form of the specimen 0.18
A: 366000
